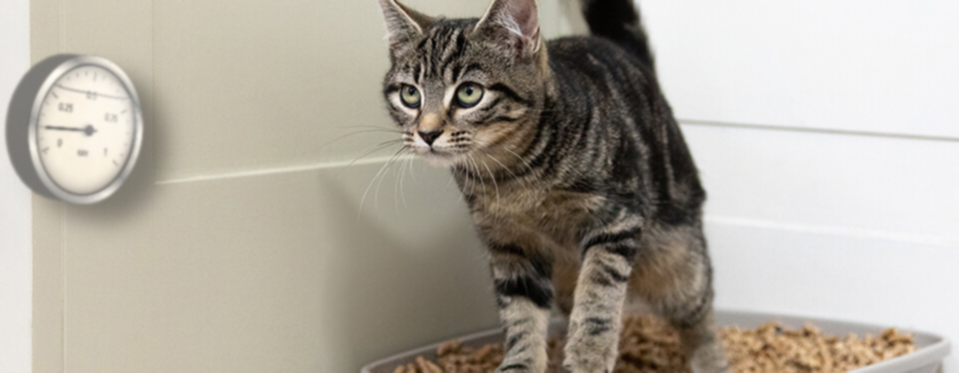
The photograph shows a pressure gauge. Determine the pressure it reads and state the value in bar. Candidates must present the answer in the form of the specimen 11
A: 0.1
